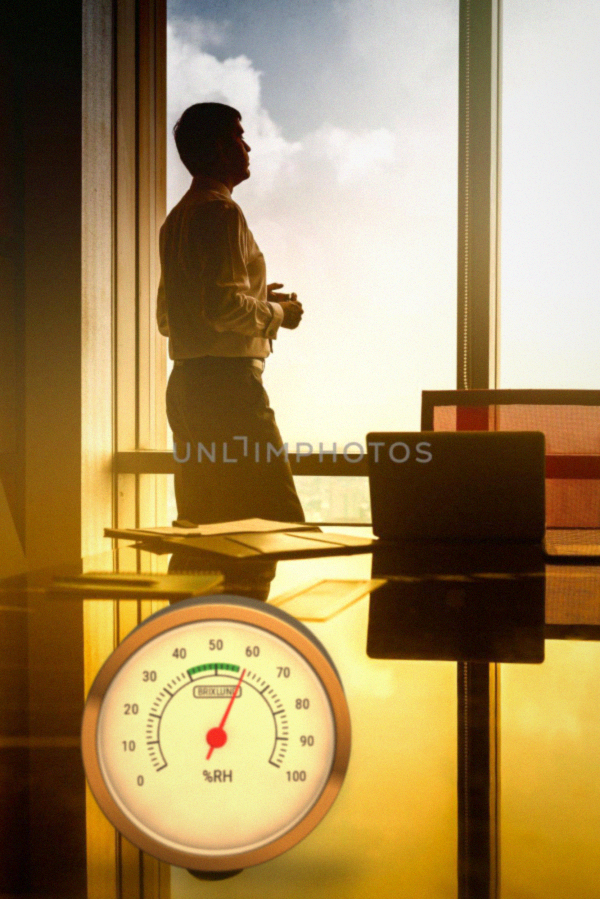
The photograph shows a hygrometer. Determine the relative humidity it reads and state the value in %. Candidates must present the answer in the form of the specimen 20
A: 60
